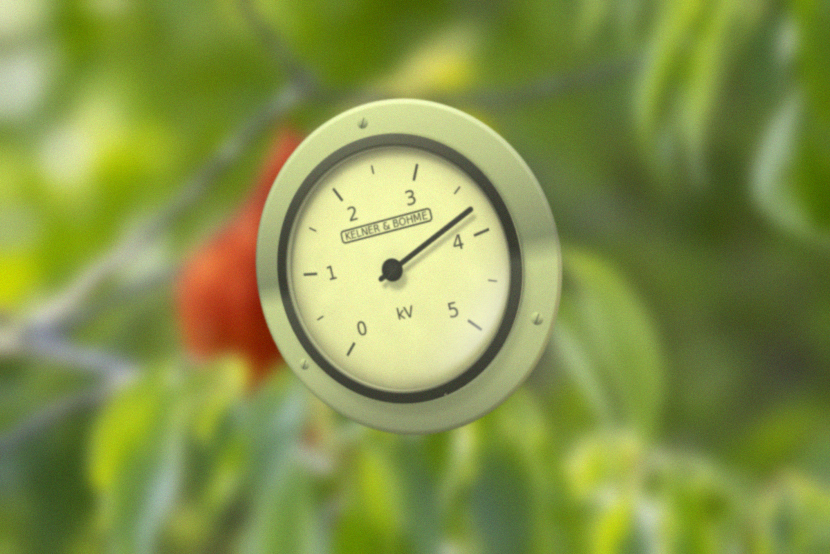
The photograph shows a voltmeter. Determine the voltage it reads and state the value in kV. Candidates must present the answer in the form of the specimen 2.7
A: 3.75
